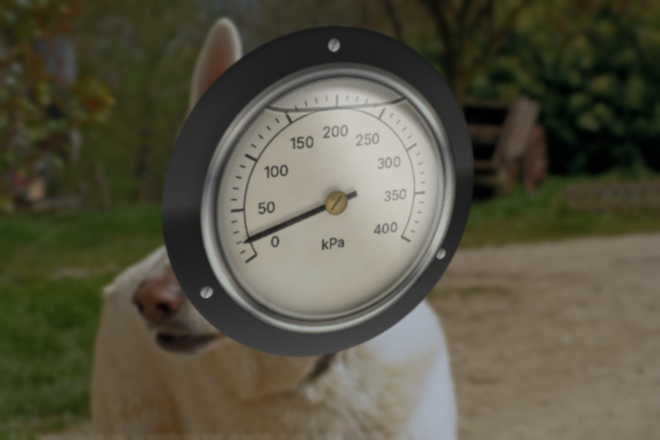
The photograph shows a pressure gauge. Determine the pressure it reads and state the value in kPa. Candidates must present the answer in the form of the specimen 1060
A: 20
